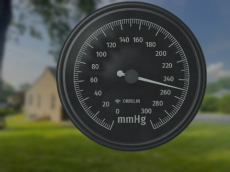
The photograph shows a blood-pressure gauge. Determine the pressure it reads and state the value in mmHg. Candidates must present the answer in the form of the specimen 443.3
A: 250
